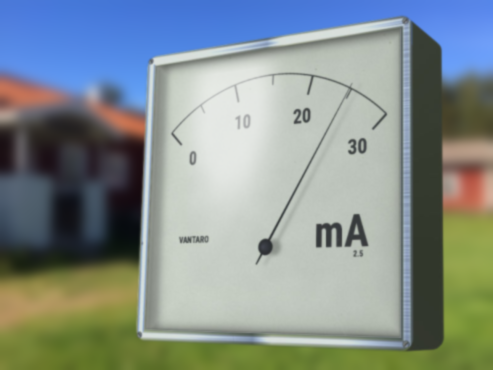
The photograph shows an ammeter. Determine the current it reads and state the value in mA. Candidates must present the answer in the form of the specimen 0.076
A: 25
